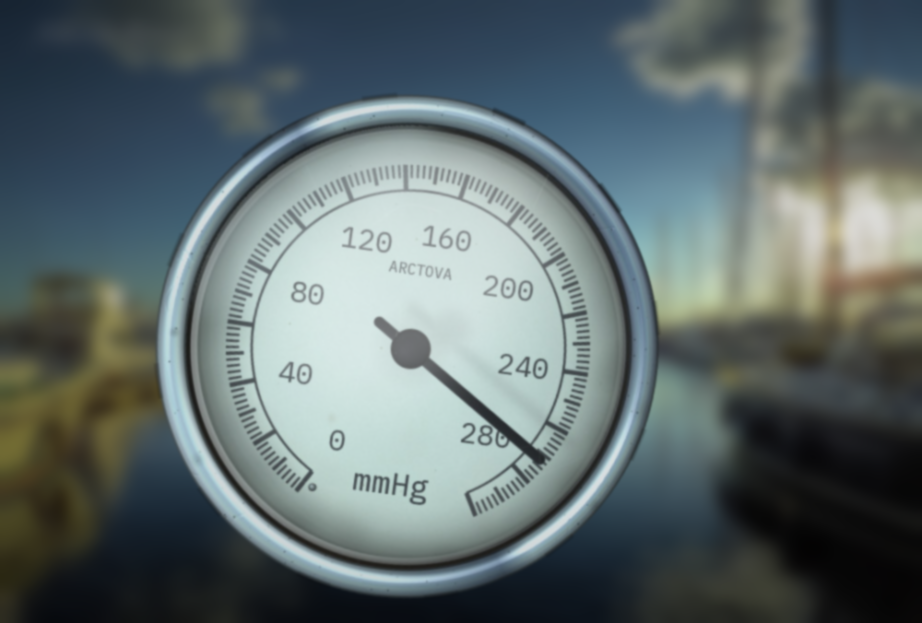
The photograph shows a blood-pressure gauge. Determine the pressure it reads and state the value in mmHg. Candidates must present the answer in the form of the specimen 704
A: 272
